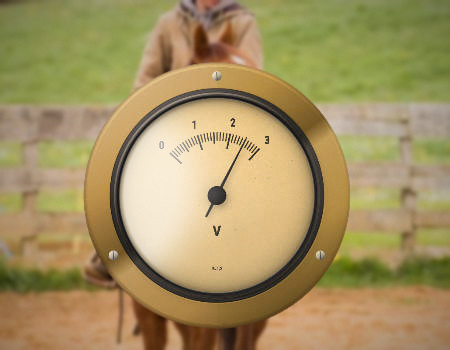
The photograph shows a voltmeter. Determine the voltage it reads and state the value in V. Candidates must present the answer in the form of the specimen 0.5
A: 2.5
